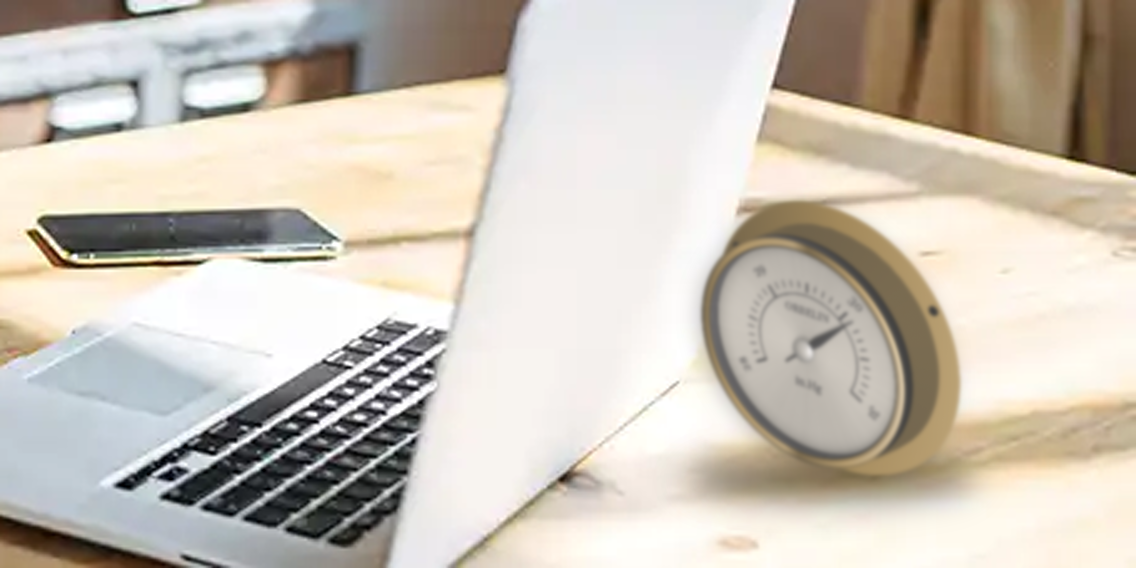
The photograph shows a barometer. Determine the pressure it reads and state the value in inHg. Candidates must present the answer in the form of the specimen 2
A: 30.1
